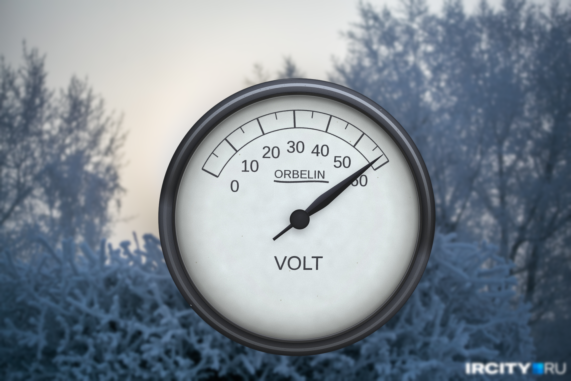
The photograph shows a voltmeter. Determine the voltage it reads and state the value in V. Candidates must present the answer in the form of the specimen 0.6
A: 57.5
